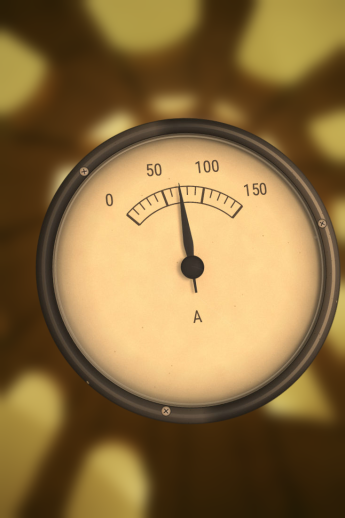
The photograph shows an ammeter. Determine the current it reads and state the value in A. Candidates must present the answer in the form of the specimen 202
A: 70
